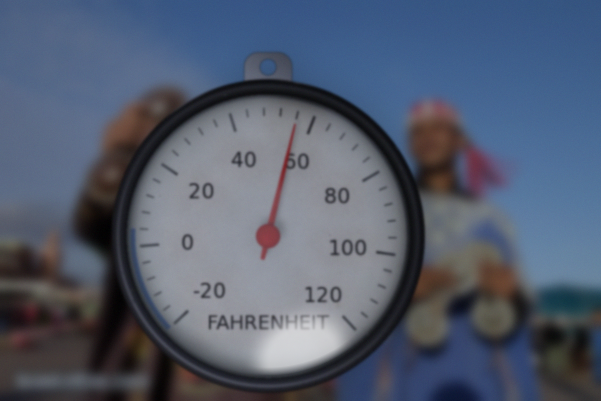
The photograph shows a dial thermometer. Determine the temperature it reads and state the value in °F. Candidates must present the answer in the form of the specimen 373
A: 56
